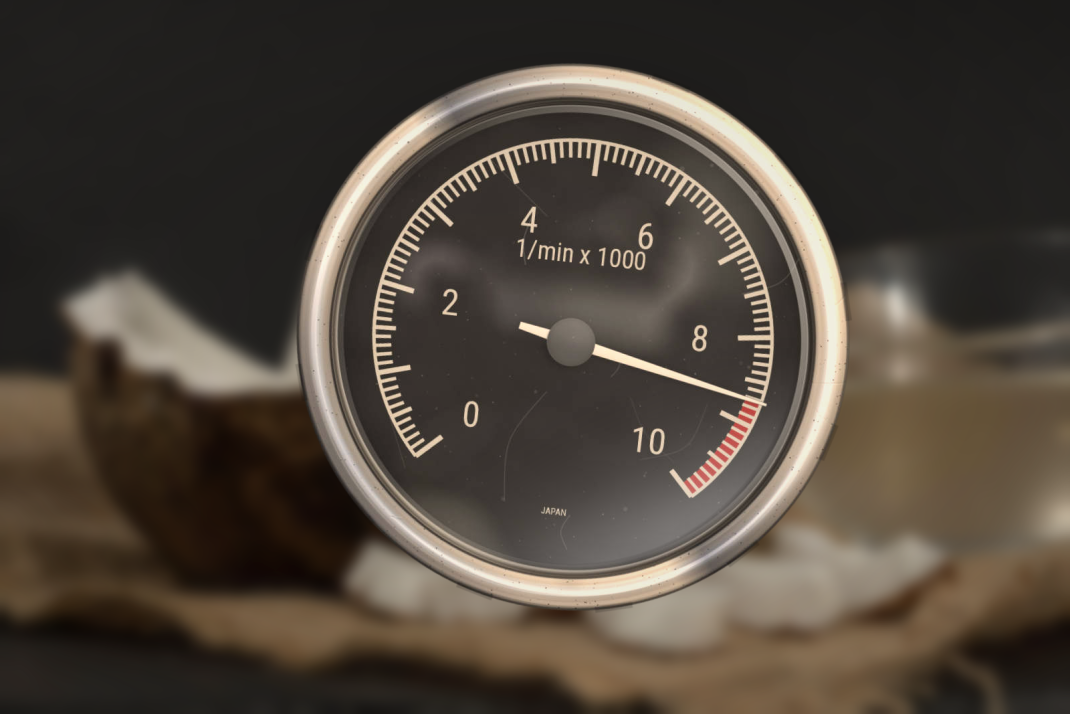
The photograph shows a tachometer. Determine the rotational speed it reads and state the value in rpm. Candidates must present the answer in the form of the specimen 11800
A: 8700
